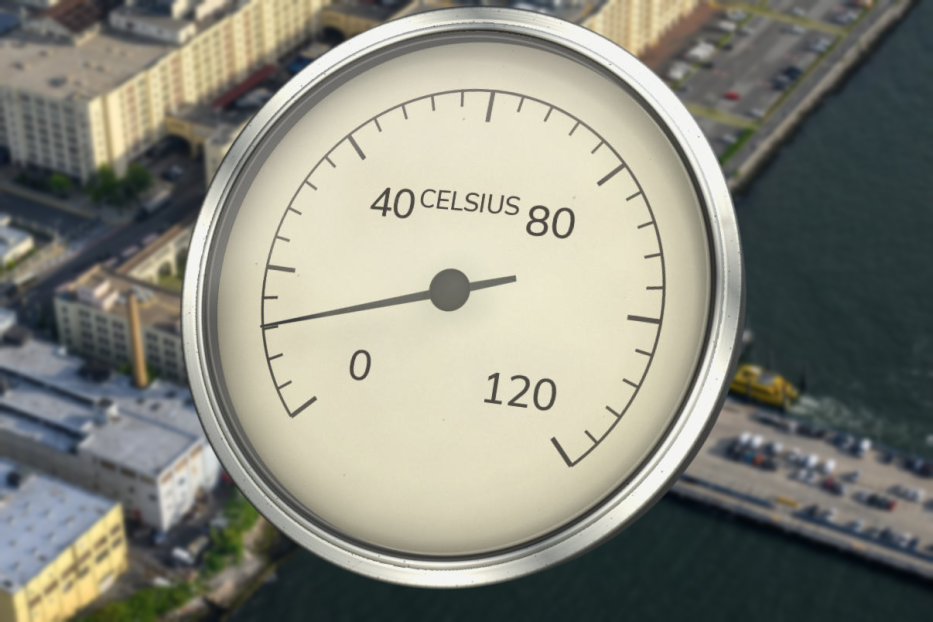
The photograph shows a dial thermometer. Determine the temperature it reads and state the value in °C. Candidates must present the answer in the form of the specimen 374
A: 12
